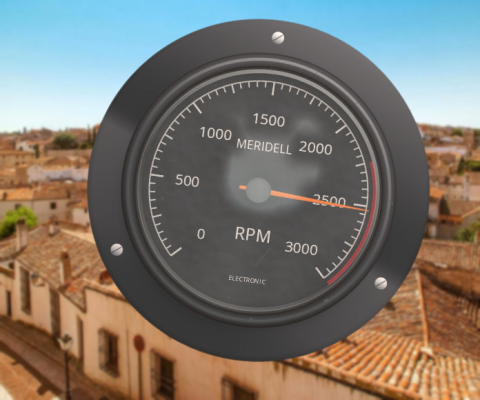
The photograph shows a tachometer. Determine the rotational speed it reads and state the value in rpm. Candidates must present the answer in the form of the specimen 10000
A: 2525
